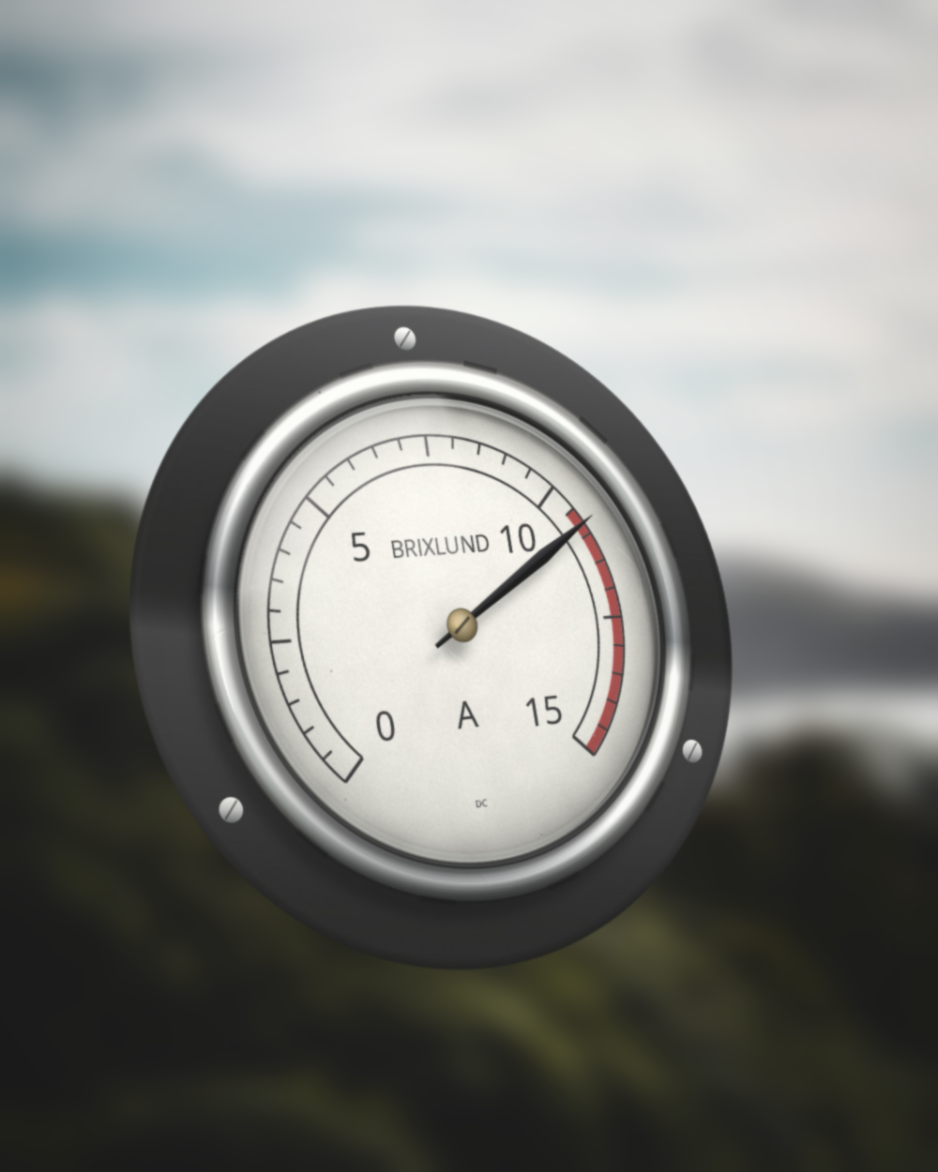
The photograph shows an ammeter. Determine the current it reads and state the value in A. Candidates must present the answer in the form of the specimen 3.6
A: 10.75
